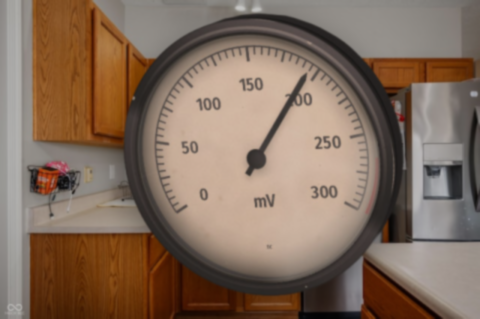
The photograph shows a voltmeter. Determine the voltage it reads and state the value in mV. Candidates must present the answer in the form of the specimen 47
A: 195
